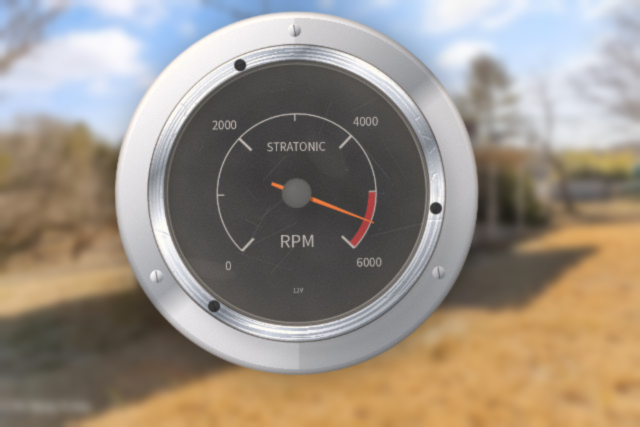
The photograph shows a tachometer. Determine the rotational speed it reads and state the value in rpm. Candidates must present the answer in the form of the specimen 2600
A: 5500
